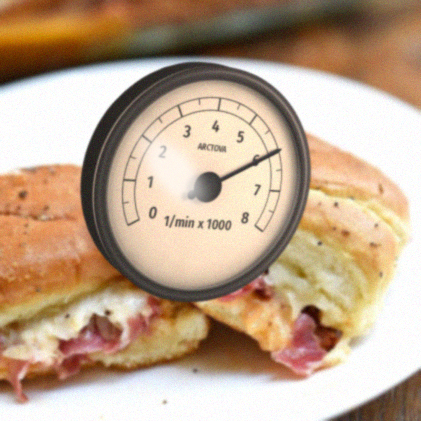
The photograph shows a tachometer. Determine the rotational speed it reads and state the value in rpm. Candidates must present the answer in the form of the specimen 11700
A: 6000
